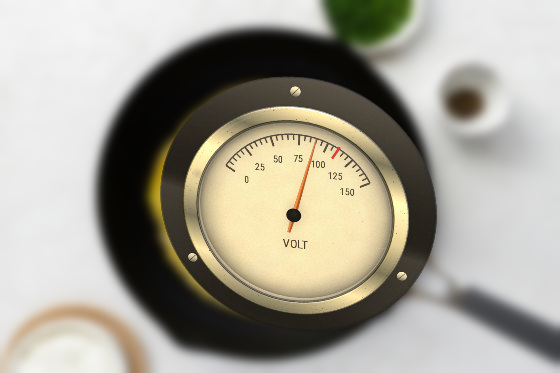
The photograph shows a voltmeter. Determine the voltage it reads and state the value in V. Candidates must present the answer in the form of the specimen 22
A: 90
